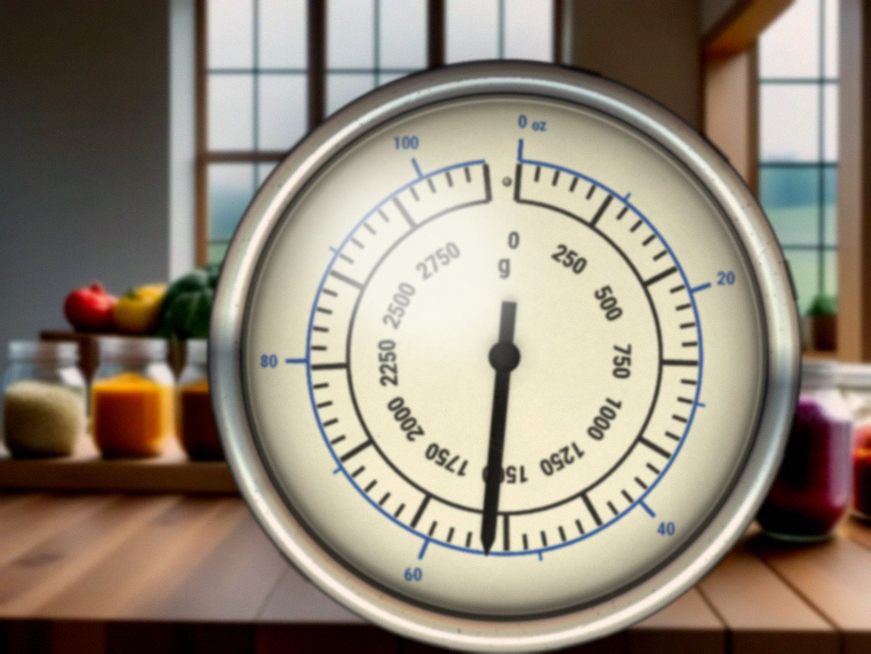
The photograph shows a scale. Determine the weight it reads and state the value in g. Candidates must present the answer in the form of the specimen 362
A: 1550
